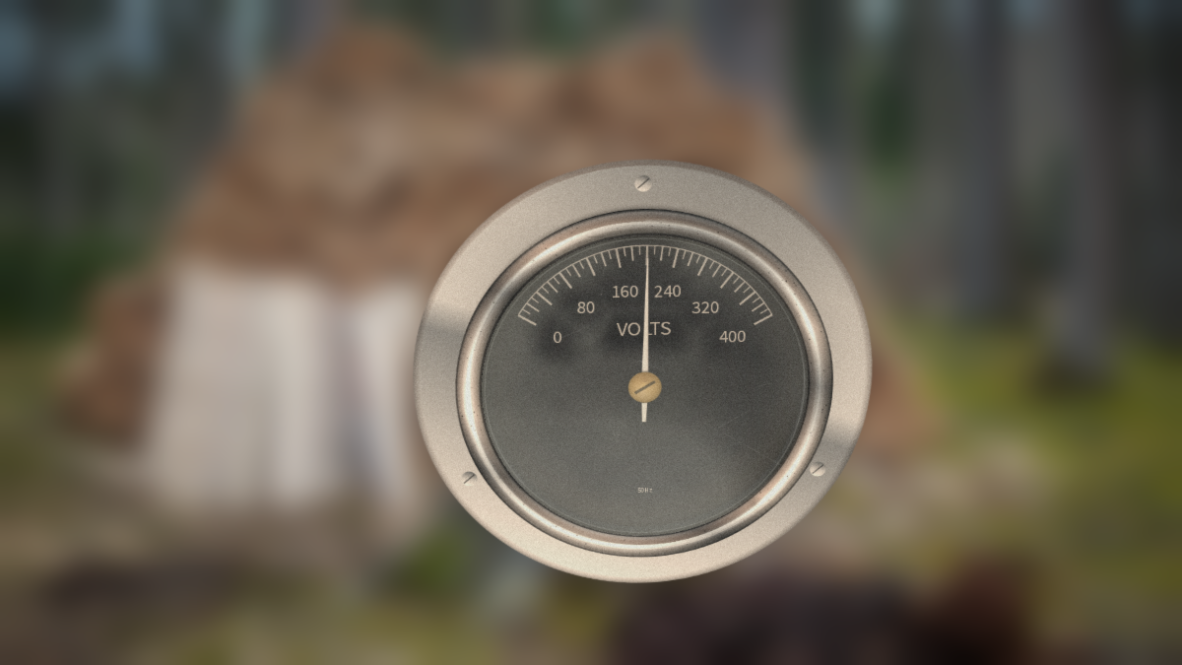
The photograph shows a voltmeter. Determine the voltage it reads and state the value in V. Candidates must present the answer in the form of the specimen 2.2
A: 200
